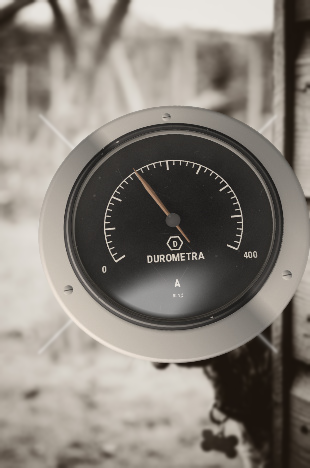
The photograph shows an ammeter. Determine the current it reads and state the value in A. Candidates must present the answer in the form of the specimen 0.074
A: 150
